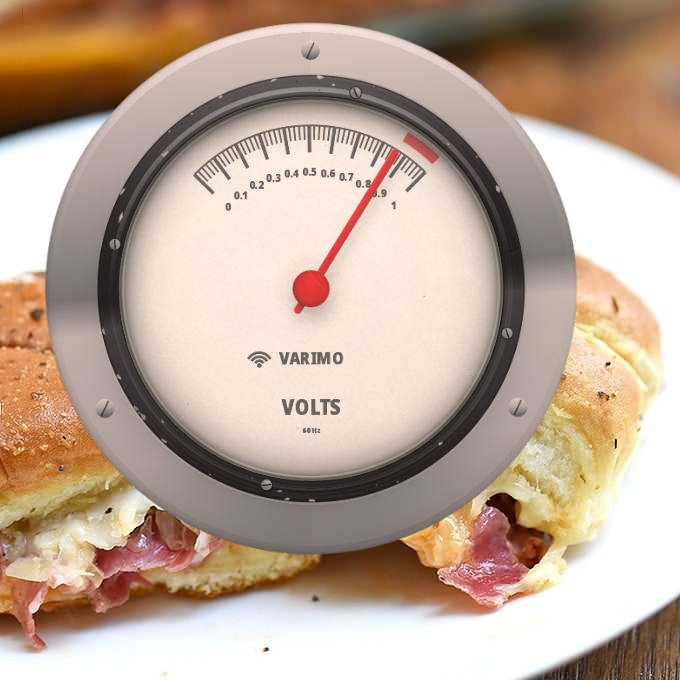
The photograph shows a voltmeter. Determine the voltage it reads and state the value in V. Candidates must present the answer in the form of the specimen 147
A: 0.86
